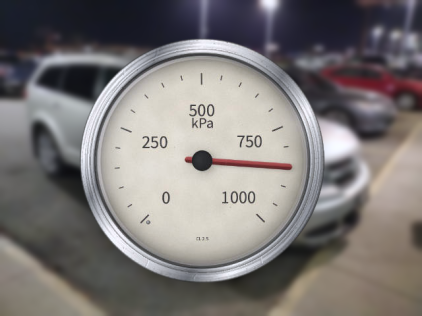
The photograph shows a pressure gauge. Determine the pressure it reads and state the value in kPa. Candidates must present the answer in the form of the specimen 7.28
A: 850
